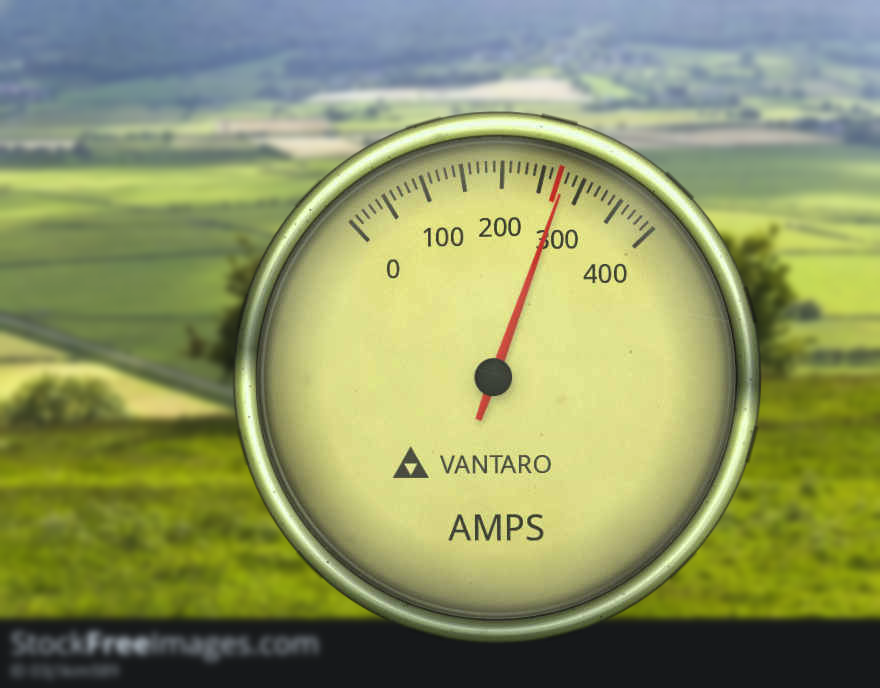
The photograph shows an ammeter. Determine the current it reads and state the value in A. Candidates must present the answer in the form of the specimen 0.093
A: 280
